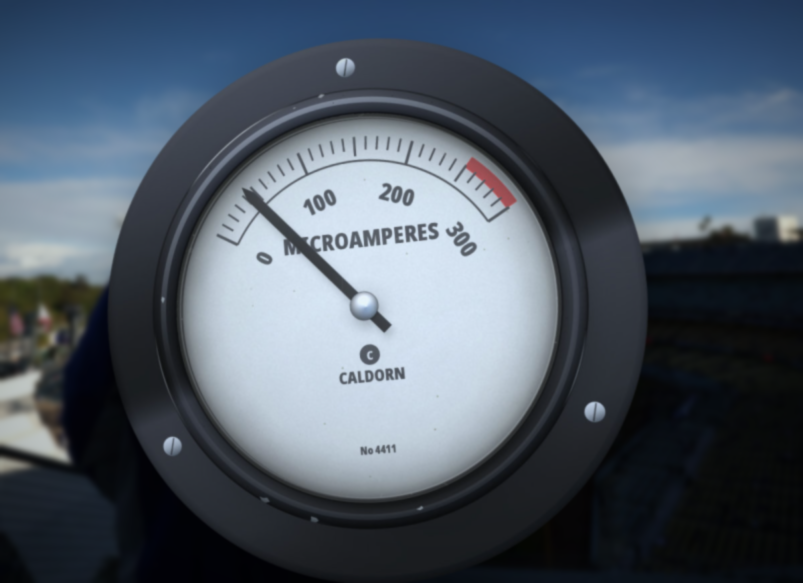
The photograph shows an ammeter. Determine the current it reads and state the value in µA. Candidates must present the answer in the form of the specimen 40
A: 45
